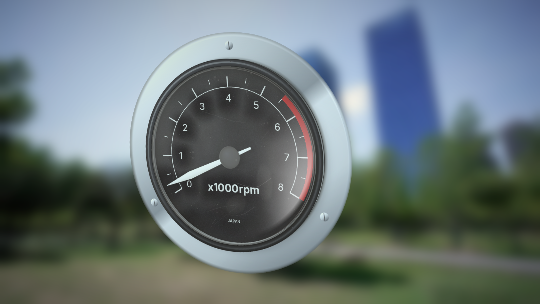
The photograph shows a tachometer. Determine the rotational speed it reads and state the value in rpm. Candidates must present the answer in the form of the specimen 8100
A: 250
